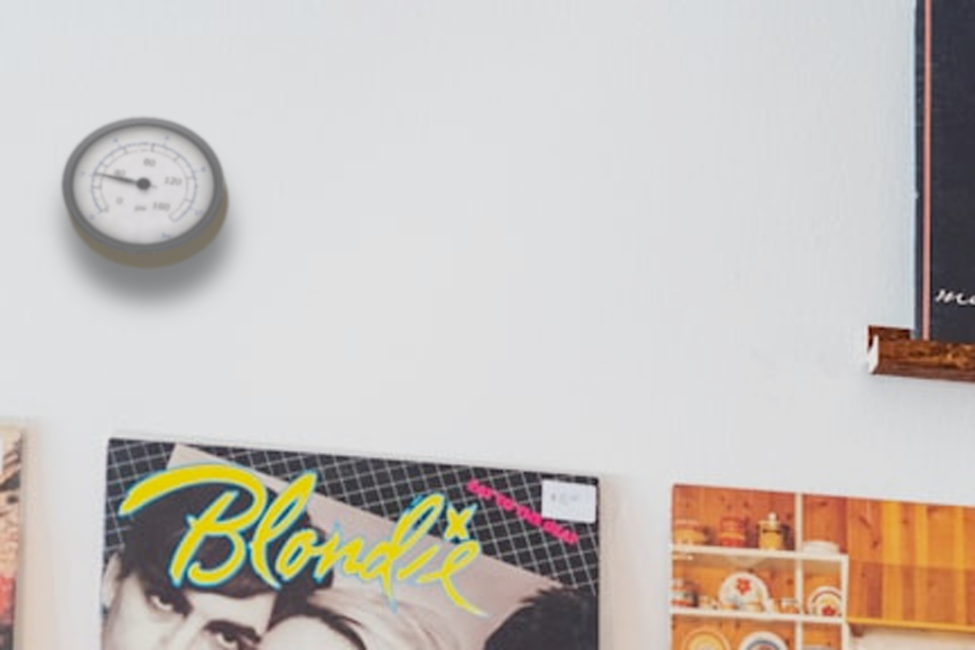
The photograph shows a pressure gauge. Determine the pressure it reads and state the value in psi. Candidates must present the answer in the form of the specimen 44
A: 30
